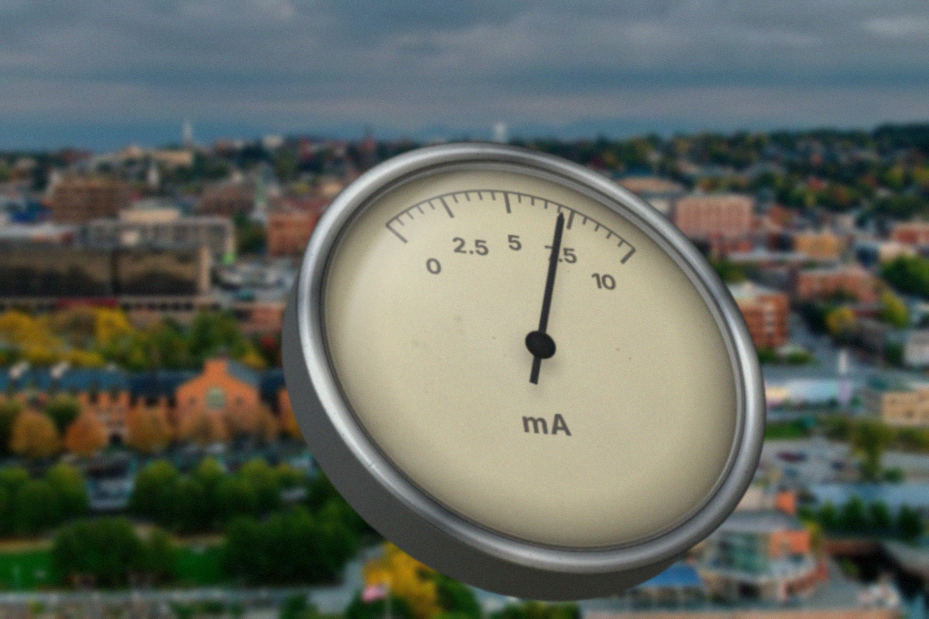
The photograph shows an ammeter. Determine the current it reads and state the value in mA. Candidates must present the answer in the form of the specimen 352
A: 7
